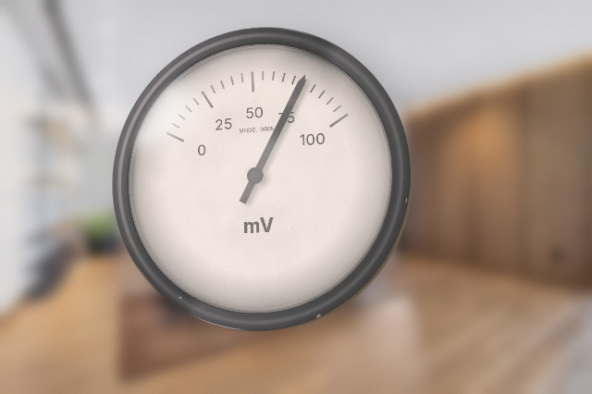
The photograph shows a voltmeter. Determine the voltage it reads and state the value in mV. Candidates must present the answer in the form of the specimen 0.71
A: 75
